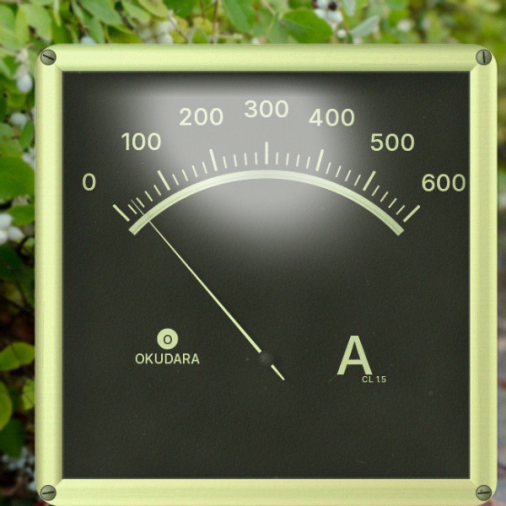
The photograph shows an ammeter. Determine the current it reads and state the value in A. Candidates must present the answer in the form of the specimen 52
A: 30
